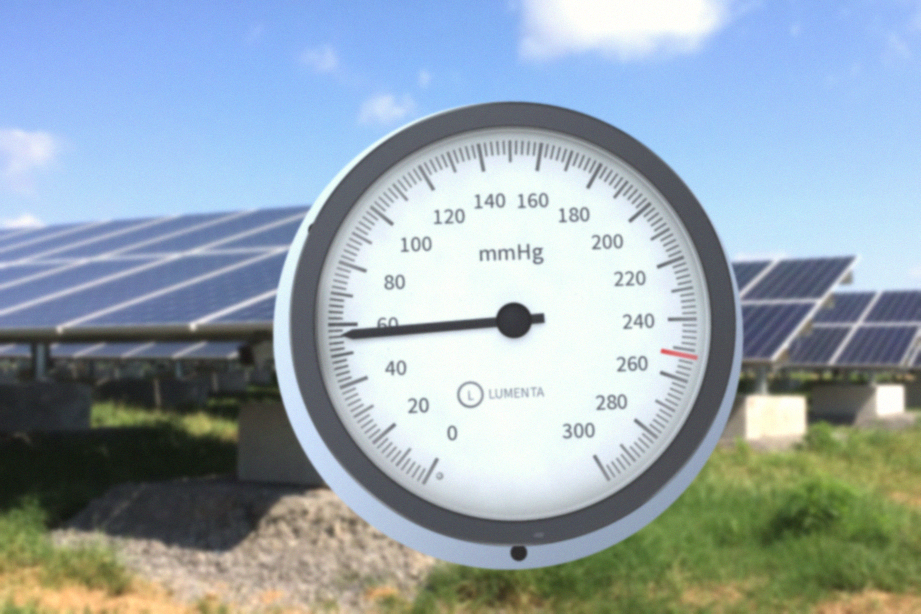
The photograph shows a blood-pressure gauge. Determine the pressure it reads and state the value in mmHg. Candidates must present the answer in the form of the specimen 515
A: 56
